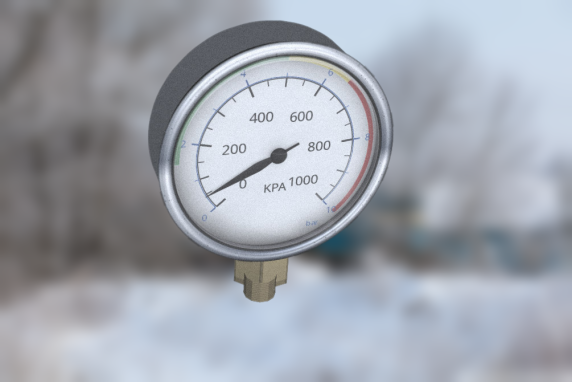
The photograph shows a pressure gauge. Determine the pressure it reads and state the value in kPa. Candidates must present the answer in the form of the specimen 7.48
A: 50
